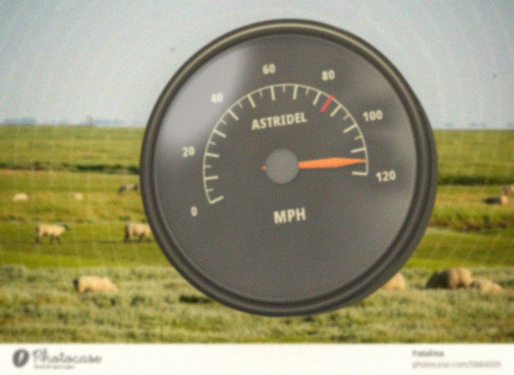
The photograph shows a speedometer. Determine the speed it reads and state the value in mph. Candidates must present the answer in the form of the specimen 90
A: 115
